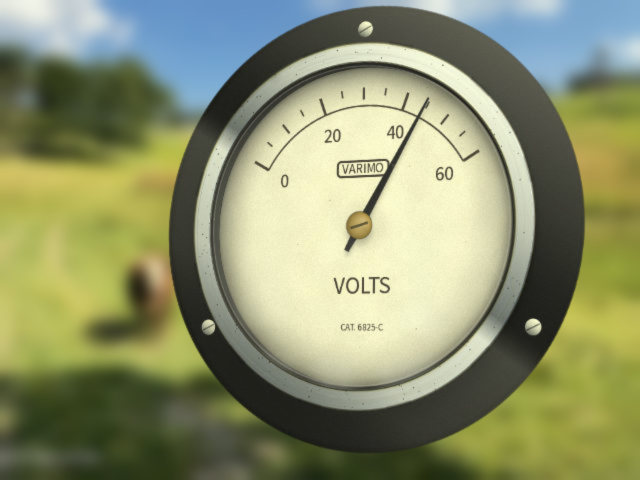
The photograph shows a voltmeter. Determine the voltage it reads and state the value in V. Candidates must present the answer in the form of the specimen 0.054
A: 45
